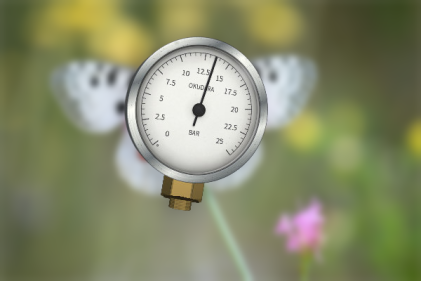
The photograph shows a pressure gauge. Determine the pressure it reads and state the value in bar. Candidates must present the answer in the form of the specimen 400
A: 13.5
